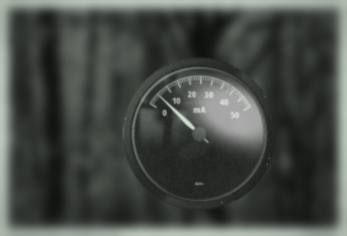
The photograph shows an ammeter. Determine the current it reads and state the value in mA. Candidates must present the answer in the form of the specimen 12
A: 5
